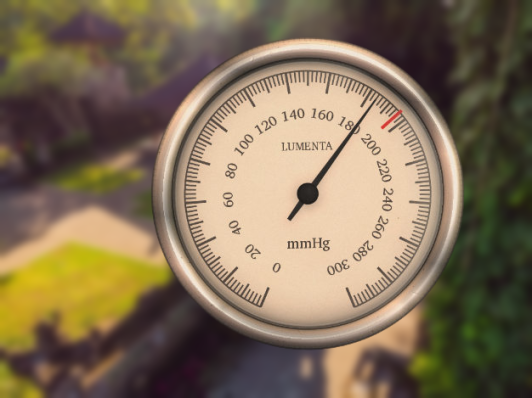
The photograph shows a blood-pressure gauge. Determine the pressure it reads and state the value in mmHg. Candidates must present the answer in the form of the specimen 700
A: 184
